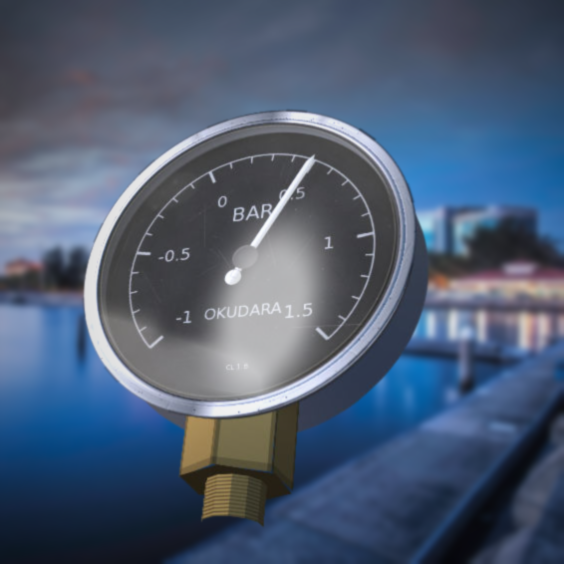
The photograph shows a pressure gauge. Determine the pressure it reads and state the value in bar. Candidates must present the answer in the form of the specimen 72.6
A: 0.5
